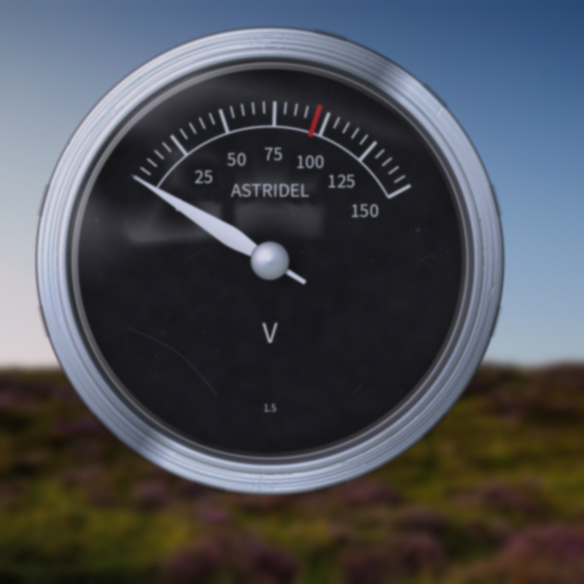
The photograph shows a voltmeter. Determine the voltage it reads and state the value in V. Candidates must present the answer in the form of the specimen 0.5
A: 0
